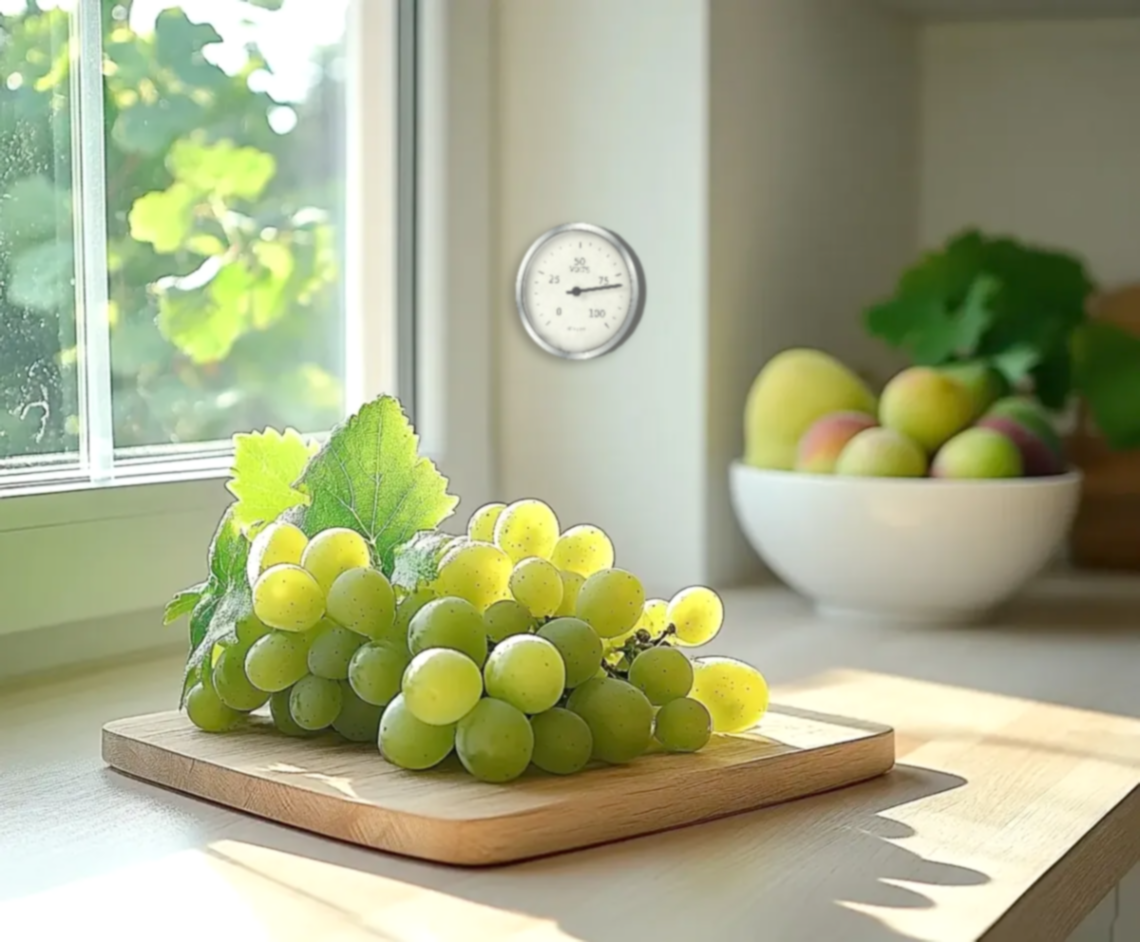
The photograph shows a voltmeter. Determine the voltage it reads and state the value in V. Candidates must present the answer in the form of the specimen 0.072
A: 80
